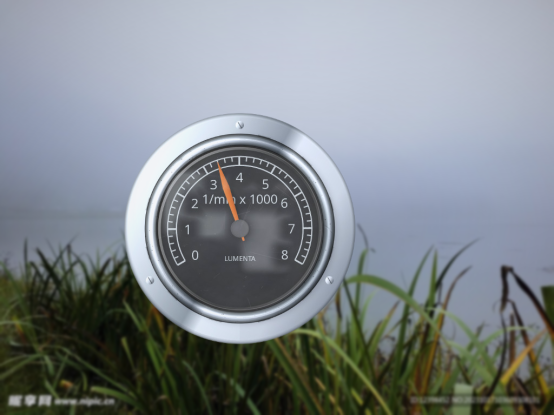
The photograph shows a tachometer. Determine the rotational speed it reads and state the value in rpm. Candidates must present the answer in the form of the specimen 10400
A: 3400
